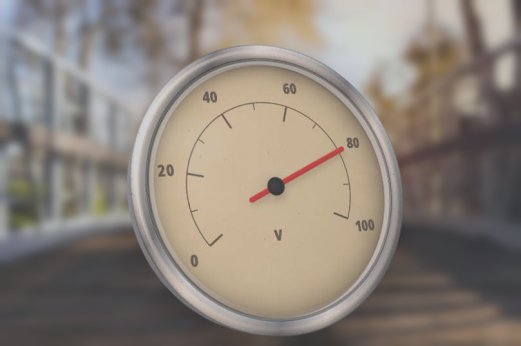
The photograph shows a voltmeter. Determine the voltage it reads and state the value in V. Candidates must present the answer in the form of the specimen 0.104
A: 80
